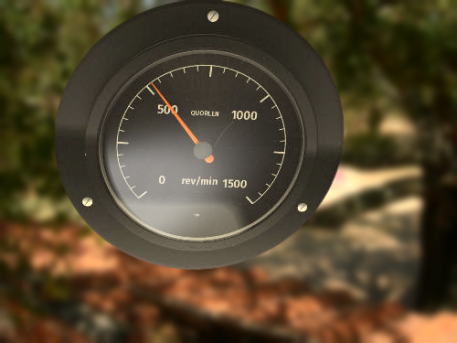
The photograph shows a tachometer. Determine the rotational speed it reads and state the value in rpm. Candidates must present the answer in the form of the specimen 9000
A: 525
